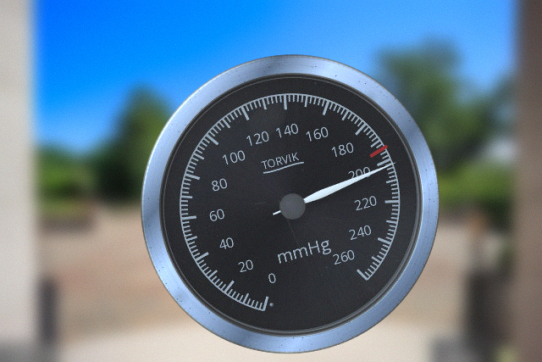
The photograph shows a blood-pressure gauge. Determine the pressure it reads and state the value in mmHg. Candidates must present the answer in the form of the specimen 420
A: 202
